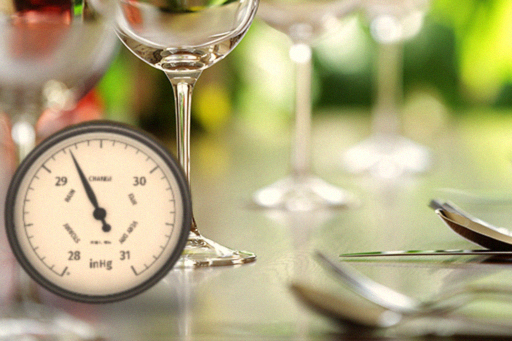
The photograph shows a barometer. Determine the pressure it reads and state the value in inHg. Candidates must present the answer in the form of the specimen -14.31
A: 29.25
